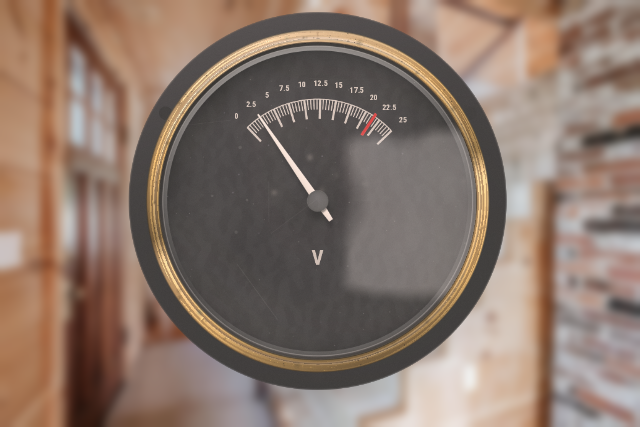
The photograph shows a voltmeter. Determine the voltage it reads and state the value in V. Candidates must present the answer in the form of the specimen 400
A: 2.5
